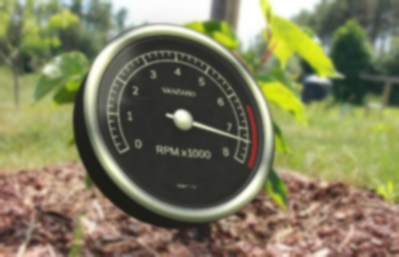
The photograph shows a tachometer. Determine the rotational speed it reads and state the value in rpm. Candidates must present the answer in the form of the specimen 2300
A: 7400
